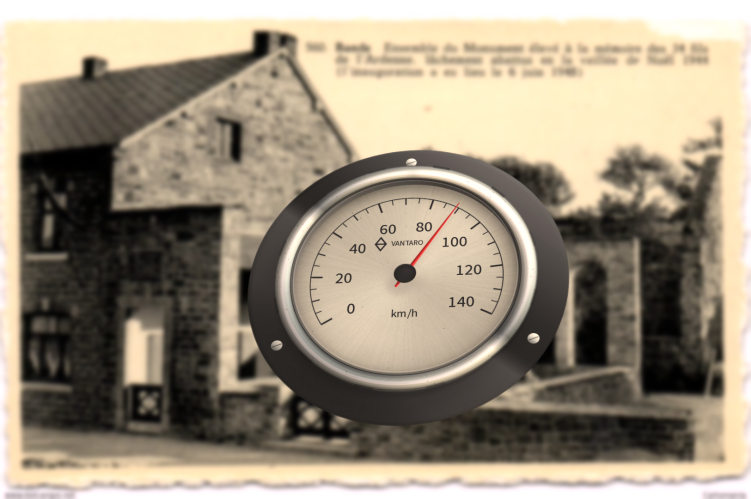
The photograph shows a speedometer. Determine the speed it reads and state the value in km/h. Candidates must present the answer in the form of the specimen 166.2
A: 90
